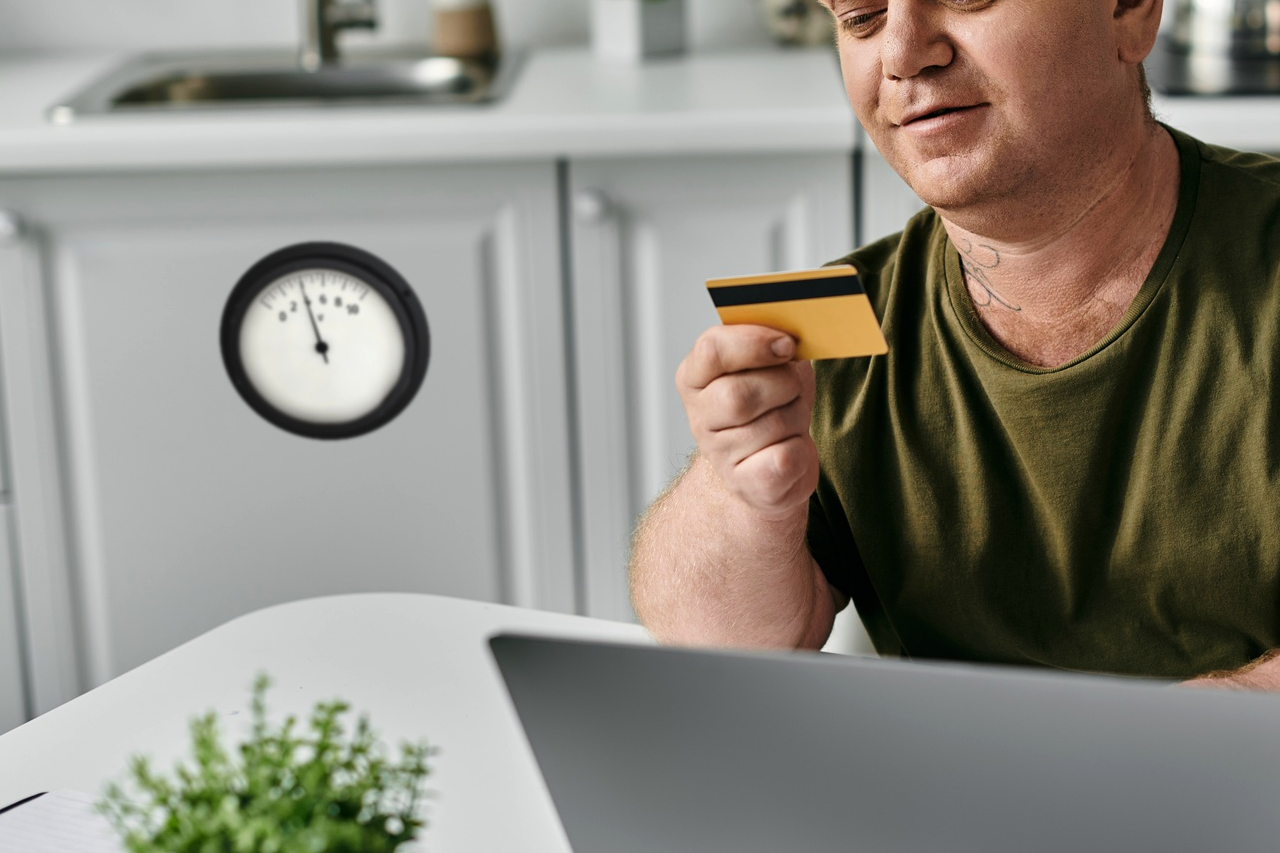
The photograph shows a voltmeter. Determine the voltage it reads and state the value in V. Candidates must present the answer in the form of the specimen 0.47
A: 4
